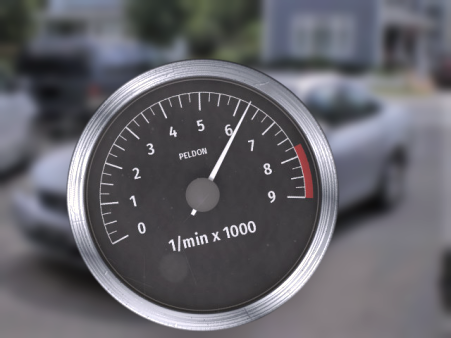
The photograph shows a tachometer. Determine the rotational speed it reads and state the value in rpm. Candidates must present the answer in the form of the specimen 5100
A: 6250
